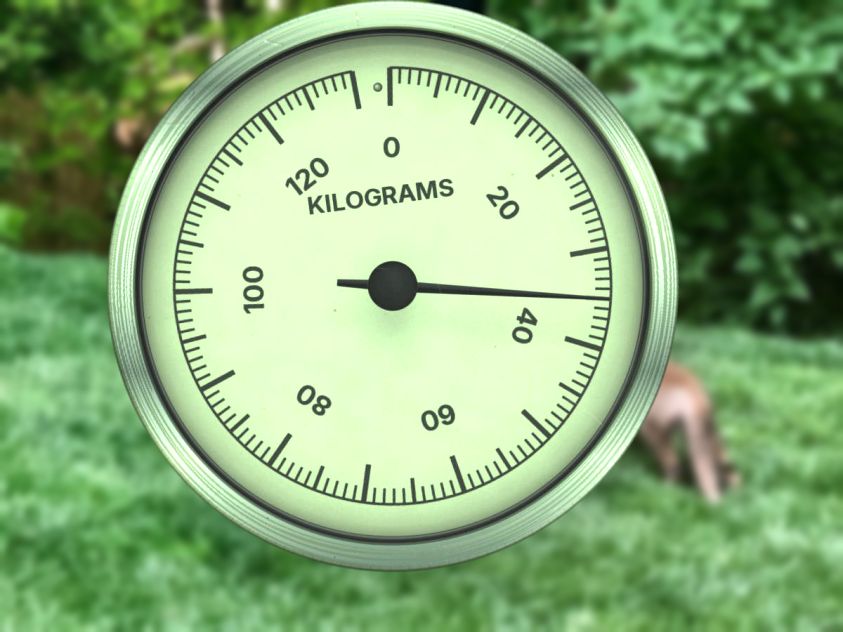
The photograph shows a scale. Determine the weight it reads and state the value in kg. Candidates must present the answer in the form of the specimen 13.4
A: 35
